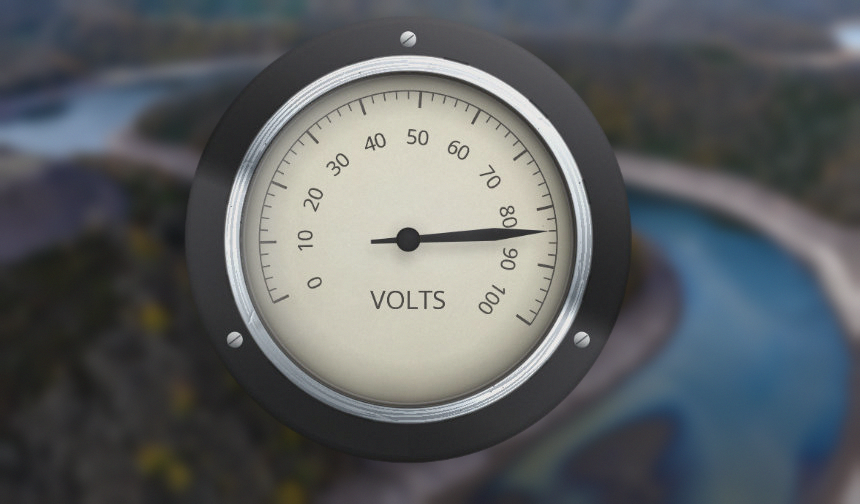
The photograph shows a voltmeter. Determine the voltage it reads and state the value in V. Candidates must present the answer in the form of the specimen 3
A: 84
